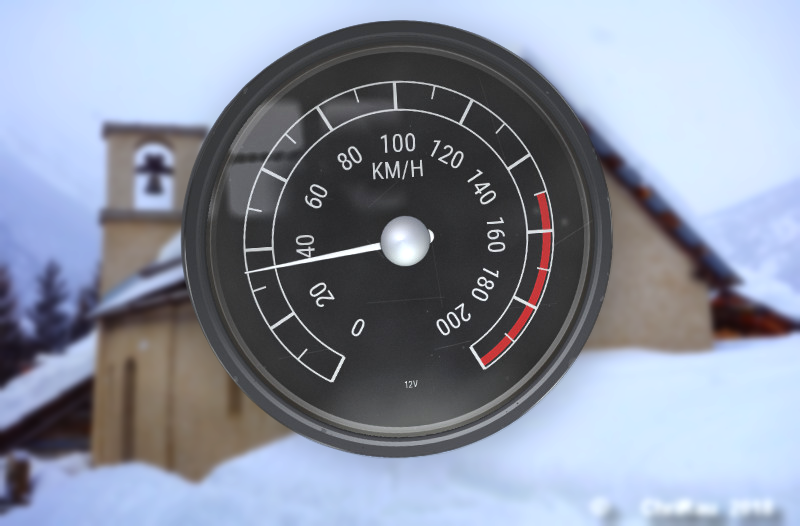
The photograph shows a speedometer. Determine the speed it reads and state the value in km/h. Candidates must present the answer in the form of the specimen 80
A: 35
